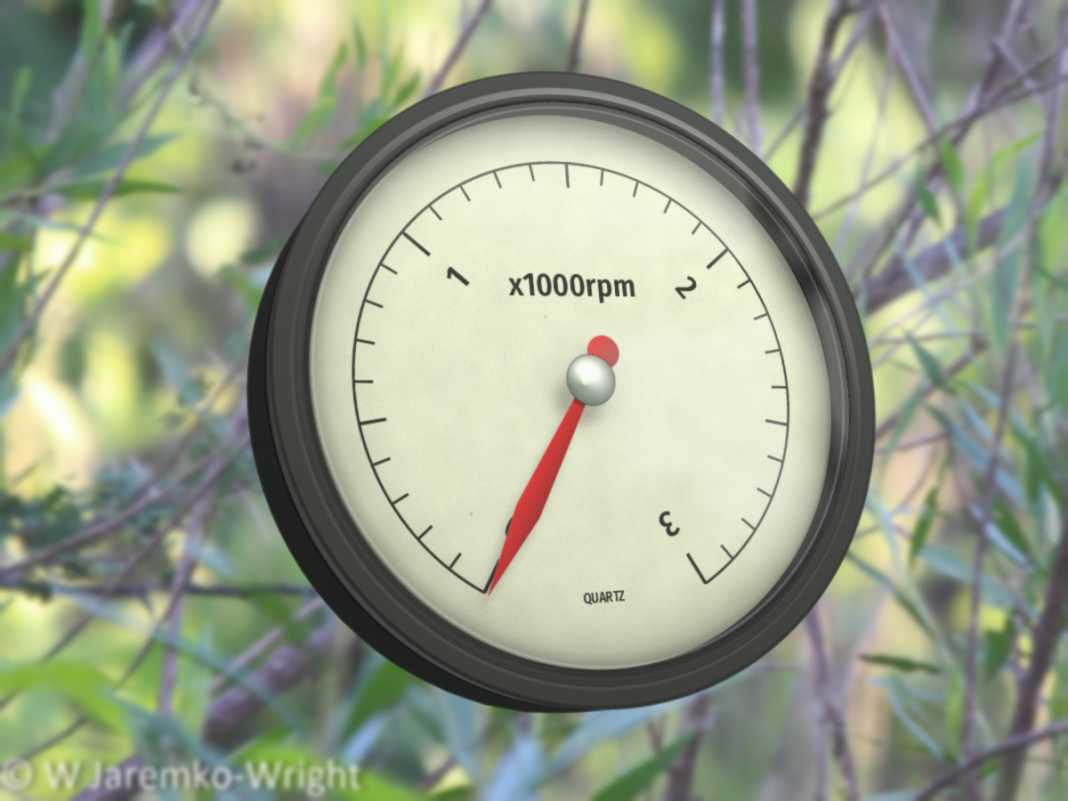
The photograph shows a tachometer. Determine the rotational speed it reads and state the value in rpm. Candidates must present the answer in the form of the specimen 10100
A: 0
